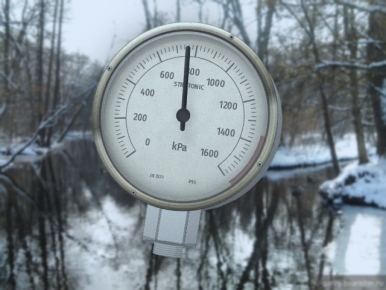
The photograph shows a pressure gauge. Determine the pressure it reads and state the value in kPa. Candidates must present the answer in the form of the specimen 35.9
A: 760
